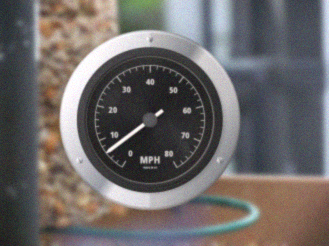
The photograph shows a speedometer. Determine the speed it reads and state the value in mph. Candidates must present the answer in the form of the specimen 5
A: 6
